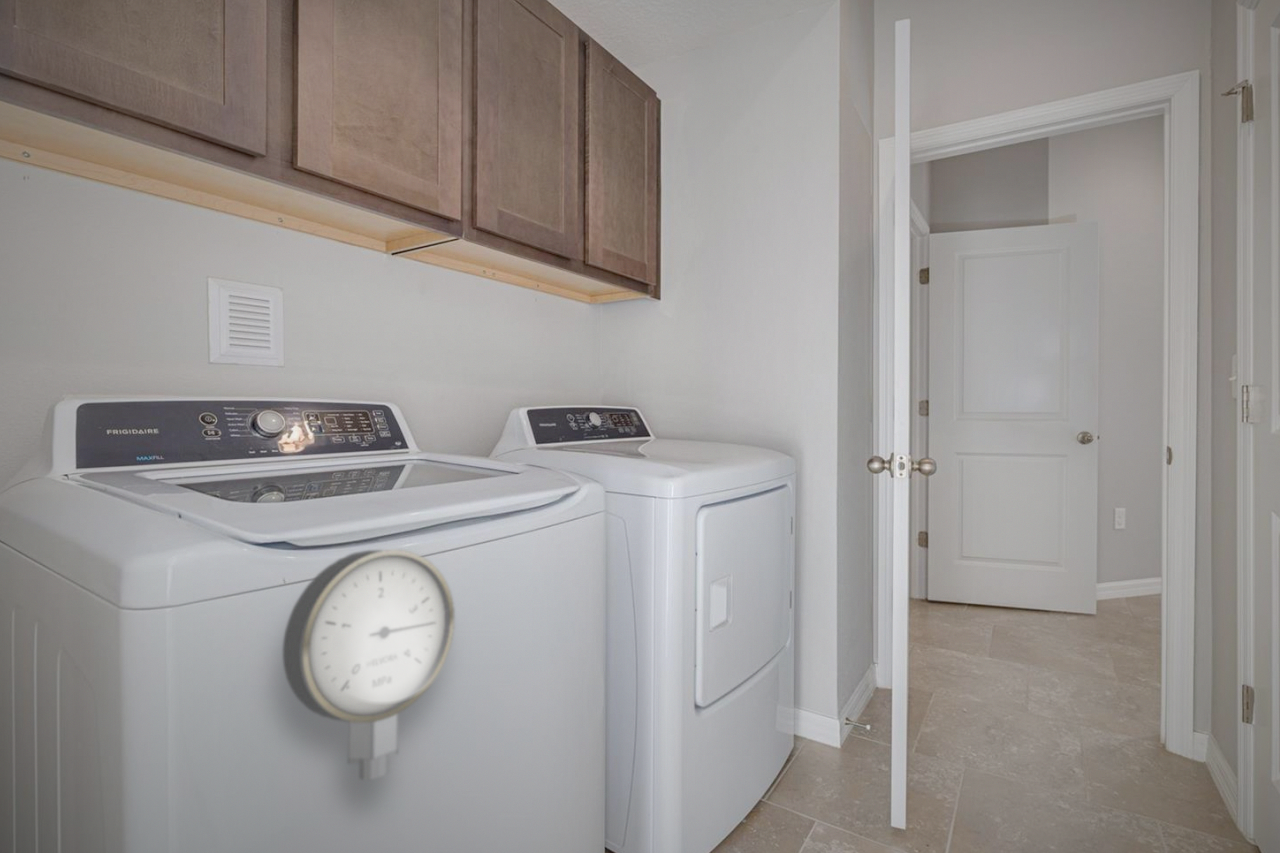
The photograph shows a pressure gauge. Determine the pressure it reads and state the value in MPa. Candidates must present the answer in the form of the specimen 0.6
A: 3.4
